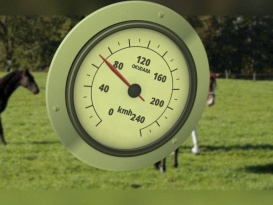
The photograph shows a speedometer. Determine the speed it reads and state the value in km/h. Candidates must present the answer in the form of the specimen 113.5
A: 70
